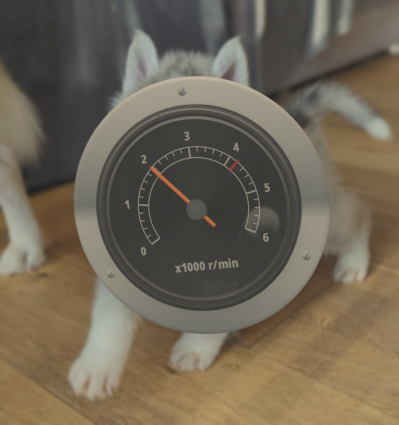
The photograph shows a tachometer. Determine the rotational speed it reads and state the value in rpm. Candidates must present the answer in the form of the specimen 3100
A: 2000
